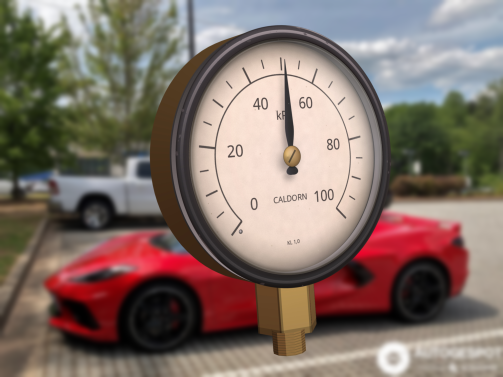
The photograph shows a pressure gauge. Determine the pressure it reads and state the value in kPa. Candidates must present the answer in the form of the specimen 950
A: 50
